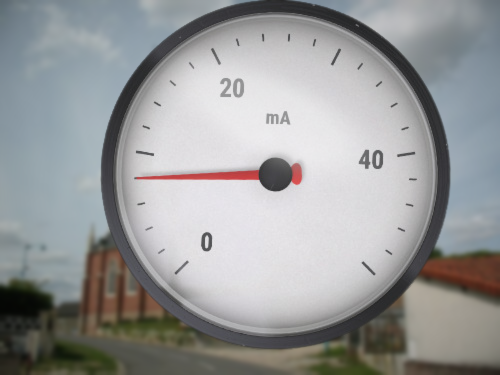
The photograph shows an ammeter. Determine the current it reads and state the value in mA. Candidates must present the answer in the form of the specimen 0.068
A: 8
